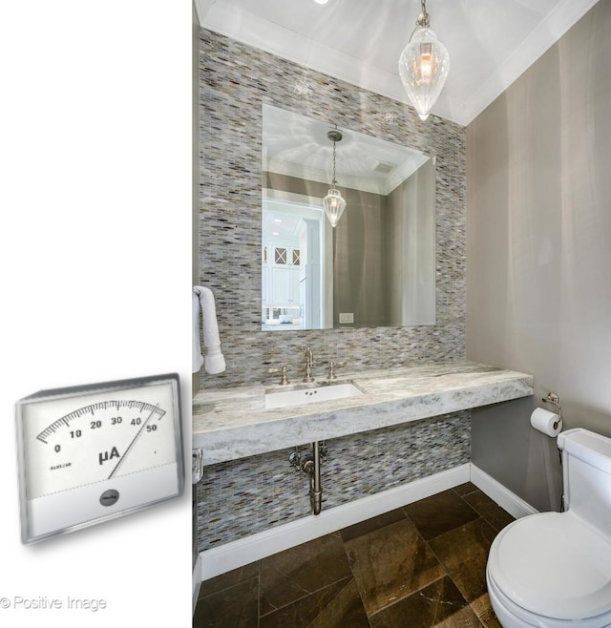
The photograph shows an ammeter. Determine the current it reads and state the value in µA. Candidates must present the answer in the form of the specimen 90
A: 45
